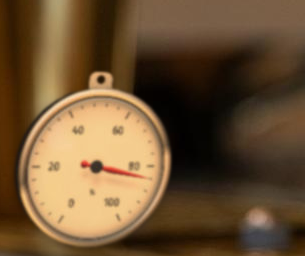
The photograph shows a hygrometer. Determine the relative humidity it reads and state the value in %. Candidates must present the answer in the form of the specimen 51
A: 84
